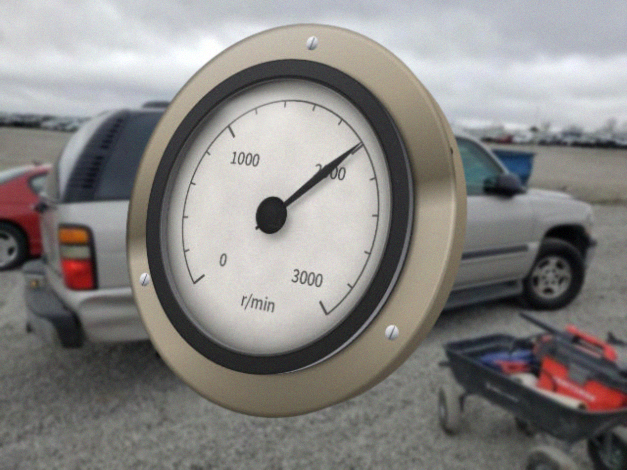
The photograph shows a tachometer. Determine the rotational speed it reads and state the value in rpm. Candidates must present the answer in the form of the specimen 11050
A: 2000
